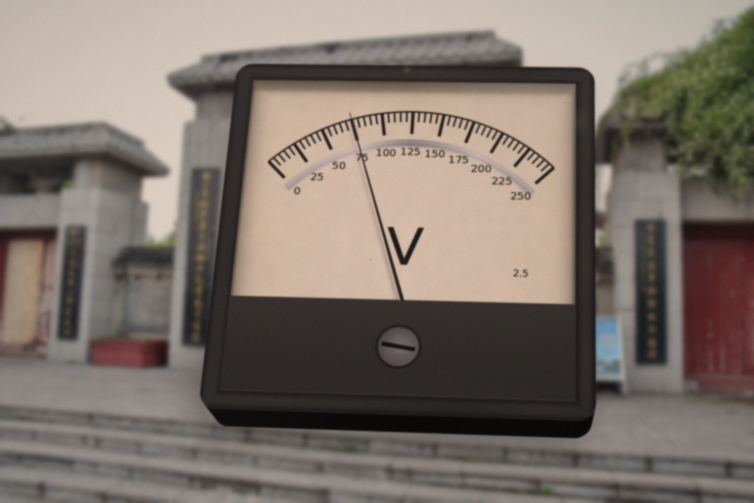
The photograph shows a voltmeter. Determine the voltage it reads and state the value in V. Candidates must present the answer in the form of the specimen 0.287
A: 75
